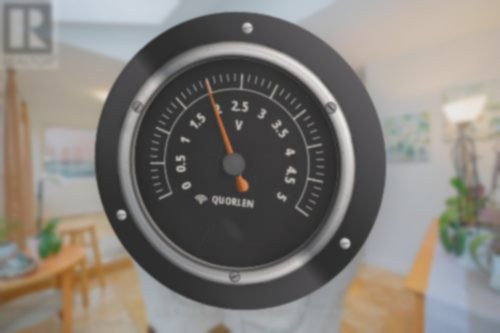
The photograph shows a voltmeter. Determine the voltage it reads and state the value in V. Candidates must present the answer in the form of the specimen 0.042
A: 2
